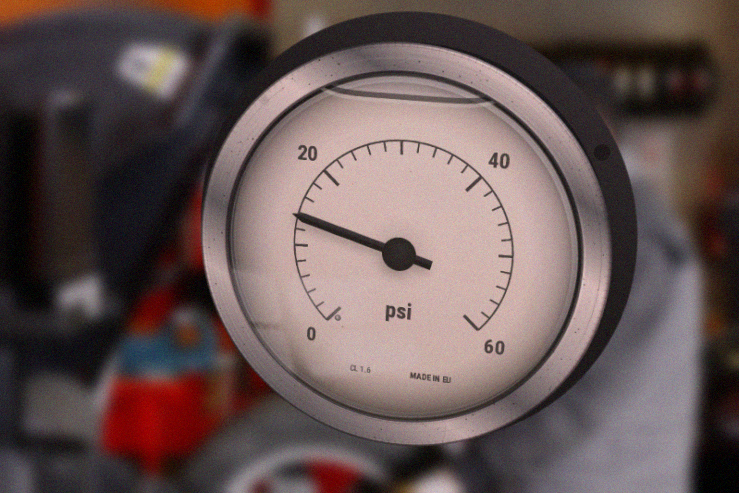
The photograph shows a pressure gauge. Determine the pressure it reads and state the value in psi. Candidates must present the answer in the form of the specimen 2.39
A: 14
